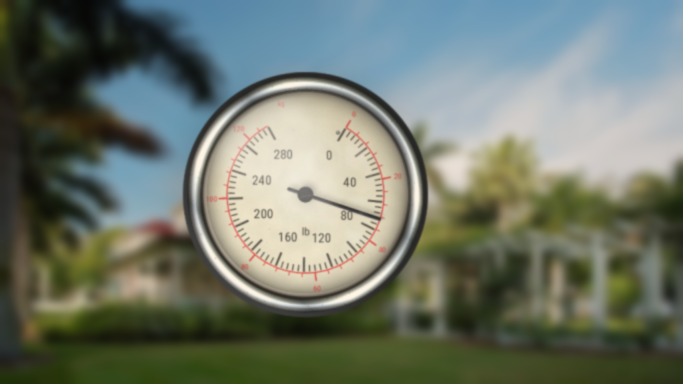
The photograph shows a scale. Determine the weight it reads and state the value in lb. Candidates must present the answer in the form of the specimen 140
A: 72
